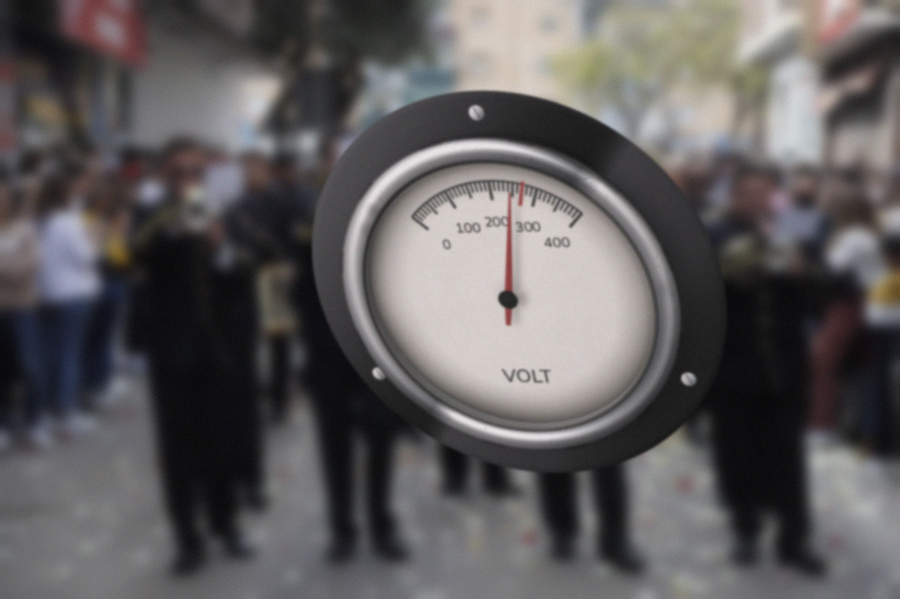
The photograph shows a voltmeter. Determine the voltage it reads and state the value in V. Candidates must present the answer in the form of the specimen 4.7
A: 250
